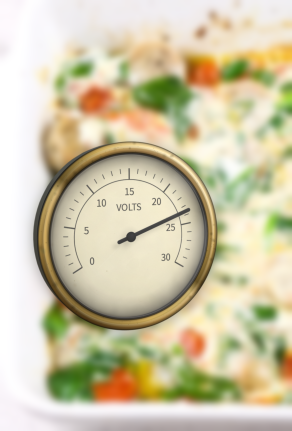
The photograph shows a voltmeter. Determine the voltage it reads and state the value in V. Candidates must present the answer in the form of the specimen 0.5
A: 23.5
